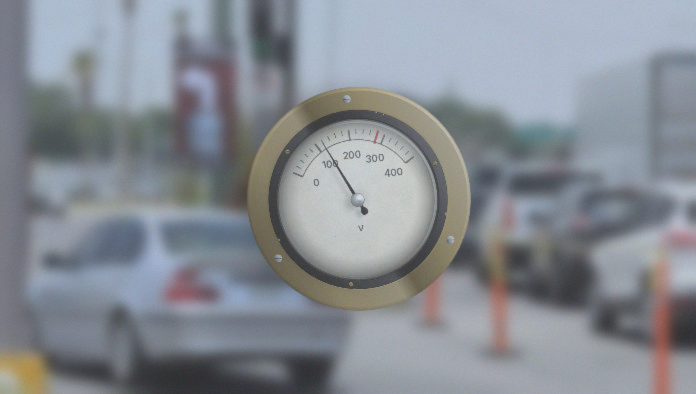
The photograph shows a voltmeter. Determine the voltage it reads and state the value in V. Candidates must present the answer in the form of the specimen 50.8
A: 120
